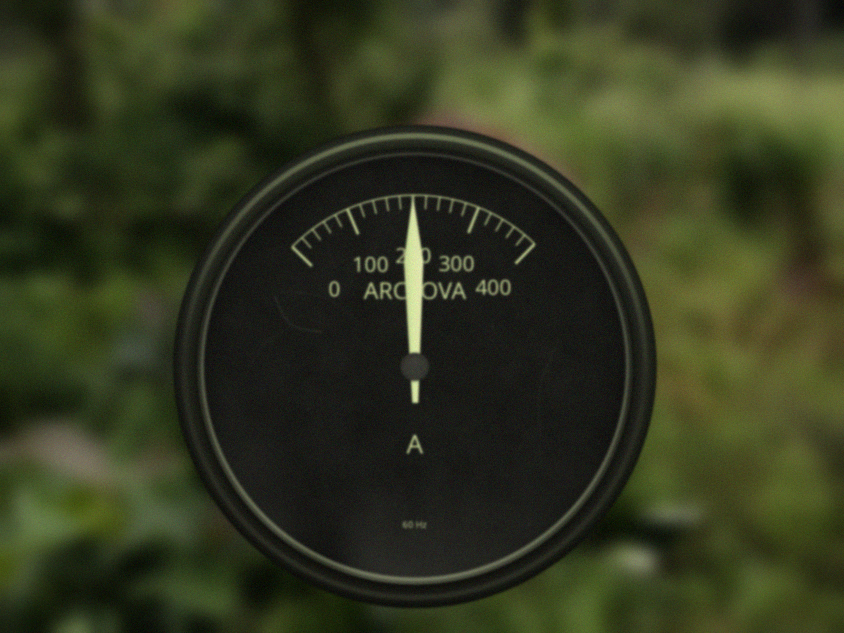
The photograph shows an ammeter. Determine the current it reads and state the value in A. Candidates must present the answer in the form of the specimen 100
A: 200
